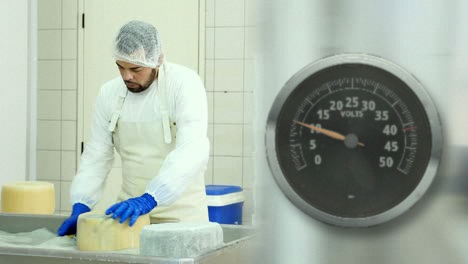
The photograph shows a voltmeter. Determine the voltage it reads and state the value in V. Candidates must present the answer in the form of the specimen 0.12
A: 10
